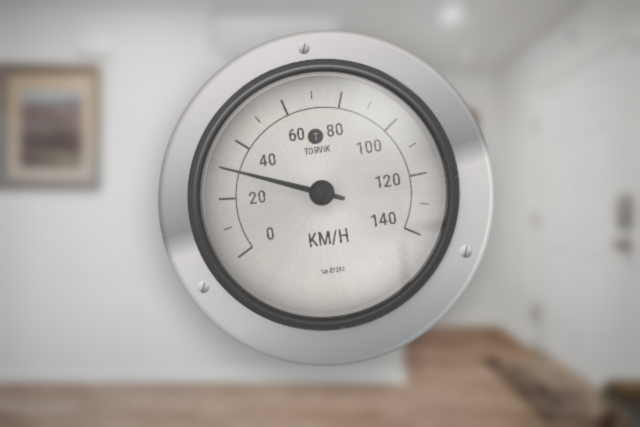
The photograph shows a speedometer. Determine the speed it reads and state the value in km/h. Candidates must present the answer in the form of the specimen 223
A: 30
